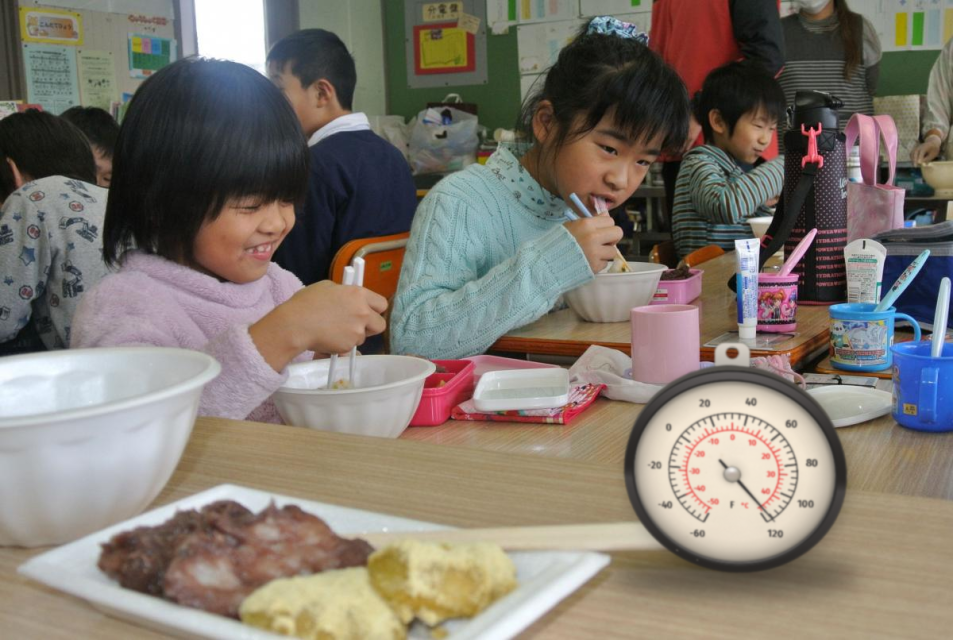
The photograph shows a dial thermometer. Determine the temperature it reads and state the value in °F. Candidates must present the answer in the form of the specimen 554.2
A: 116
